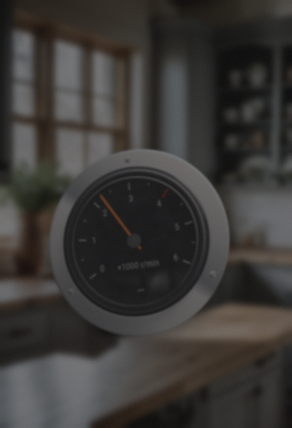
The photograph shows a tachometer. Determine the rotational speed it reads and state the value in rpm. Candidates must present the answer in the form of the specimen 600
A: 2250
